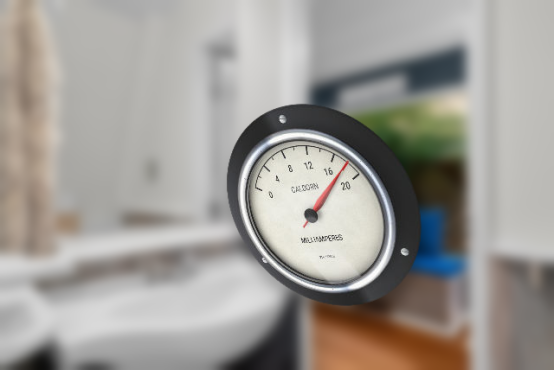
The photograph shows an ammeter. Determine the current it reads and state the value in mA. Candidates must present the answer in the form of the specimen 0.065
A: 18
